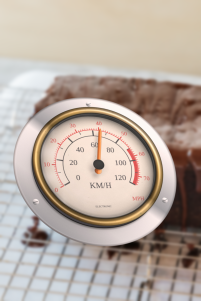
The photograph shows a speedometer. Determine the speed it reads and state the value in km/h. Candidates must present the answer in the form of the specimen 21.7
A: 65
